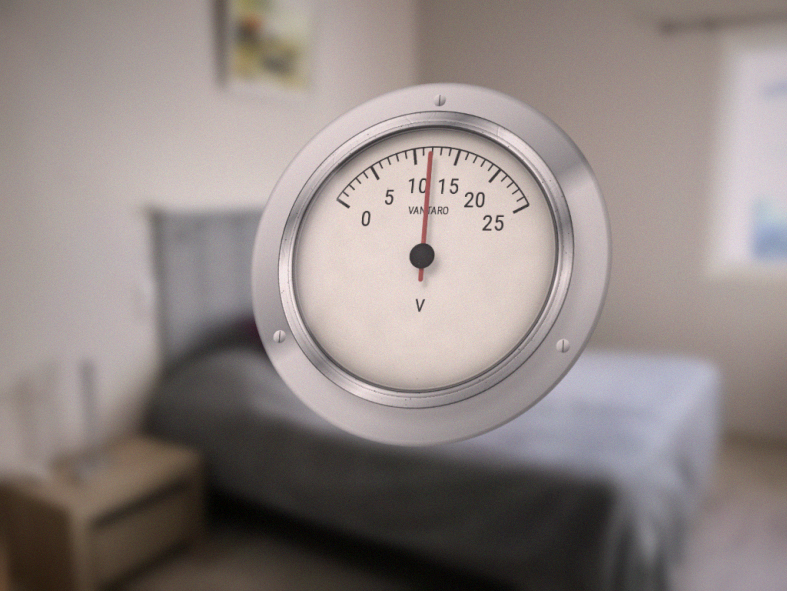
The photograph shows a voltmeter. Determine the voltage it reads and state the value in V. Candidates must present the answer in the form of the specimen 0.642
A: 12
